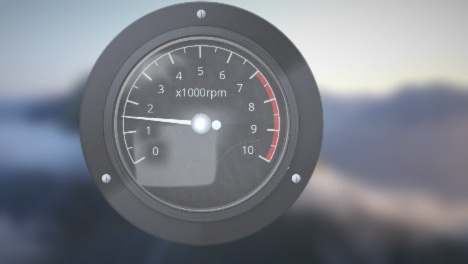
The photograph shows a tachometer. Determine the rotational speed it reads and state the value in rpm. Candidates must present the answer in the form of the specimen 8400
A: 1500
